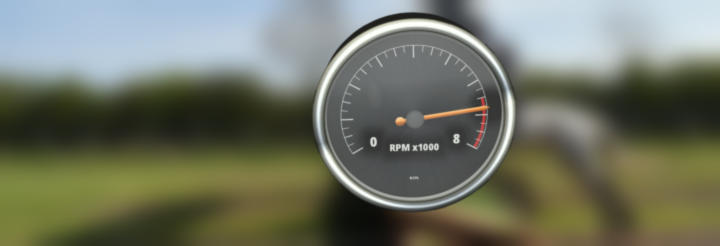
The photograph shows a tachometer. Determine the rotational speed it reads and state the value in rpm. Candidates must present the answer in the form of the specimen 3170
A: 6750
